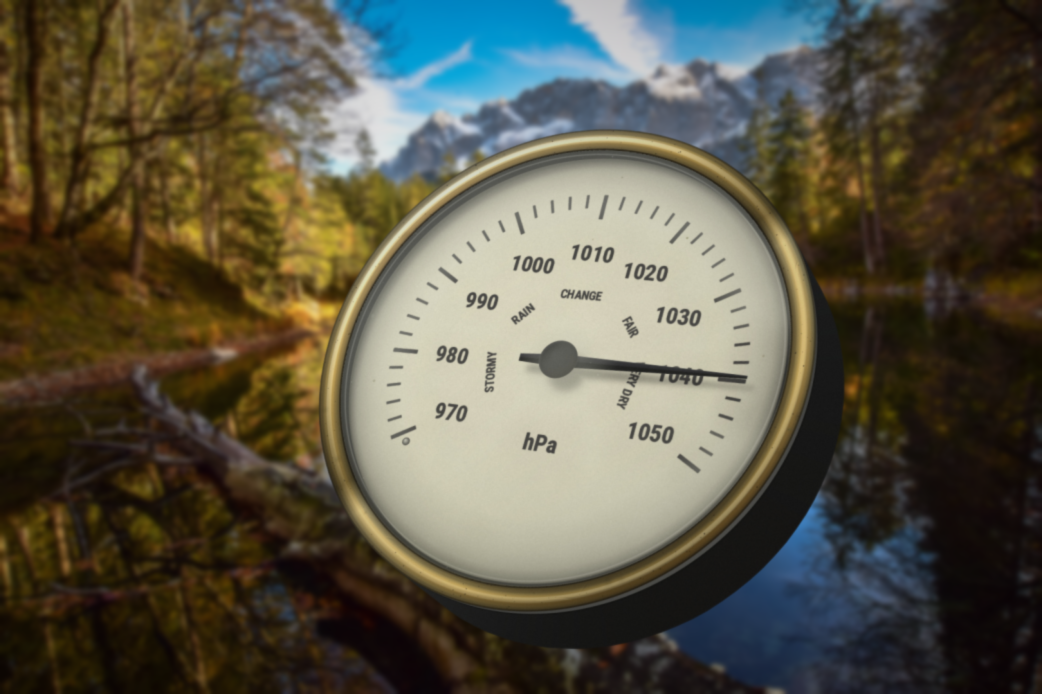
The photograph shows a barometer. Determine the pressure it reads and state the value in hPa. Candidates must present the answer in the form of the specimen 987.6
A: 1040
